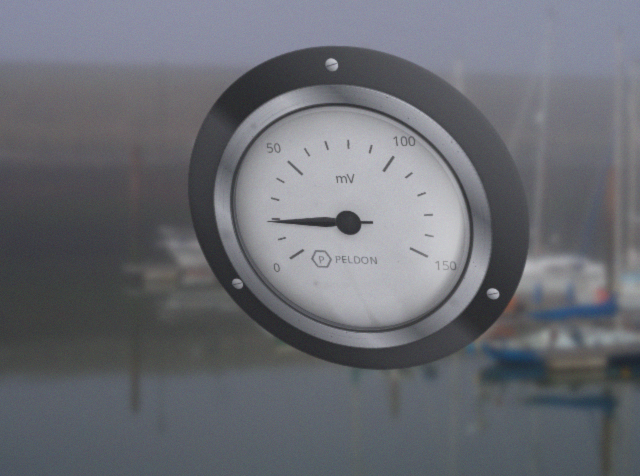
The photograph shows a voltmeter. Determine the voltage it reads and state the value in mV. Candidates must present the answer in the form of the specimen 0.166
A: 20
